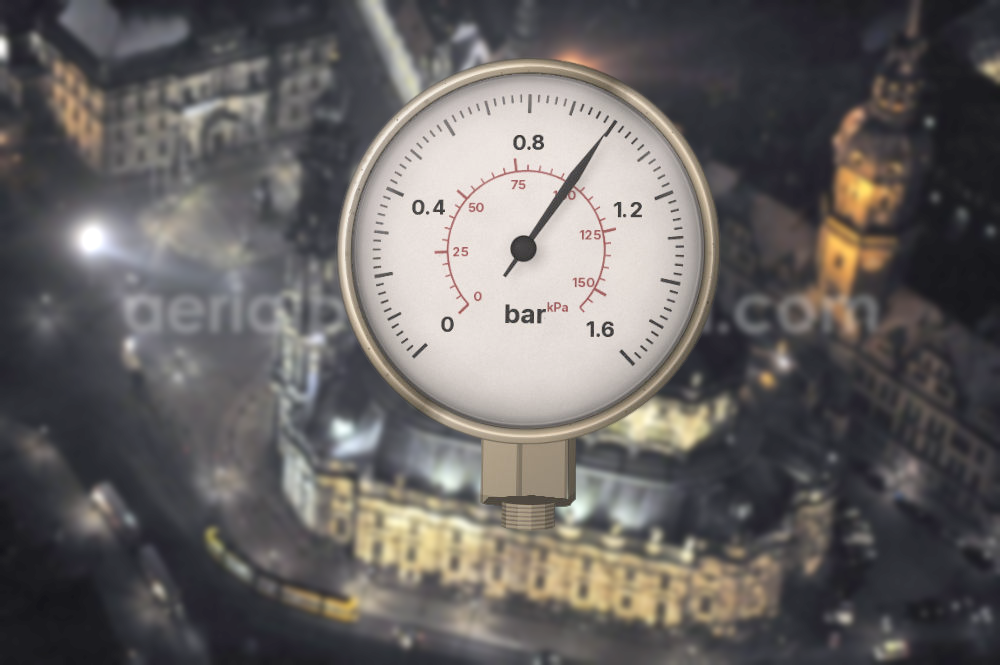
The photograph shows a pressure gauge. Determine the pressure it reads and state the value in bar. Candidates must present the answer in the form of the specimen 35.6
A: 1
